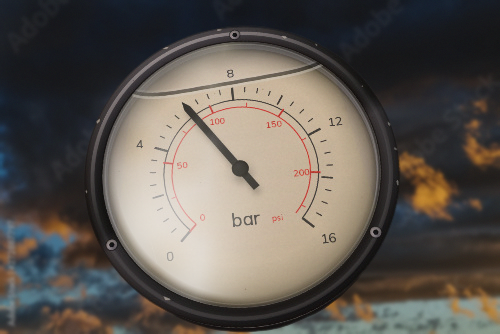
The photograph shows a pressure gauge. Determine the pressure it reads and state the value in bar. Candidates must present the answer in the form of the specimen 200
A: 6
